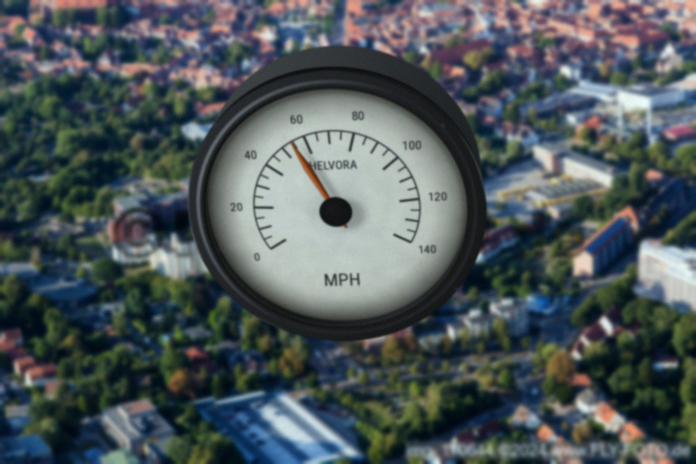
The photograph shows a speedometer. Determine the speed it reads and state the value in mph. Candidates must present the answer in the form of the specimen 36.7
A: 55
